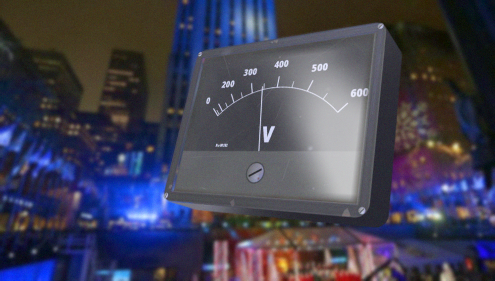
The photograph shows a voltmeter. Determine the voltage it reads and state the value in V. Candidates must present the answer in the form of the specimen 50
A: 350
